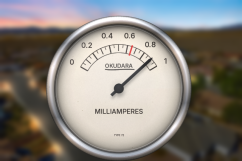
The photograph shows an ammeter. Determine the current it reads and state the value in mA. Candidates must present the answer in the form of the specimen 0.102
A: 0.9
